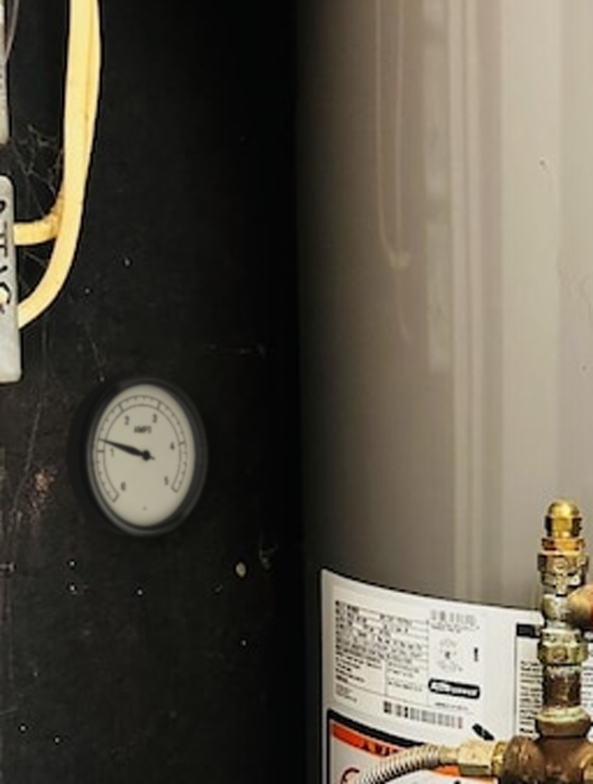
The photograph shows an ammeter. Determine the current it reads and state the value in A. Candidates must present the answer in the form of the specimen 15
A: 1.2
